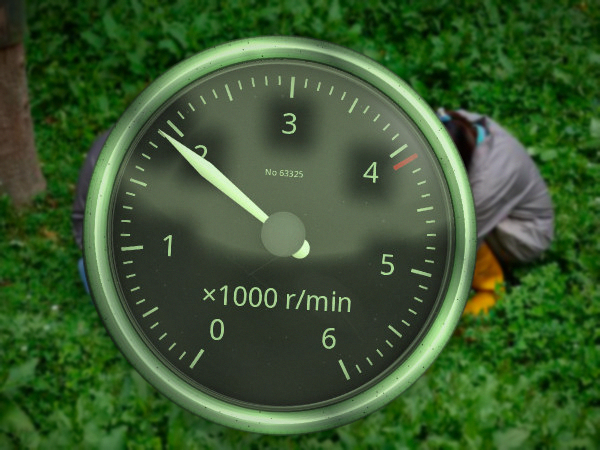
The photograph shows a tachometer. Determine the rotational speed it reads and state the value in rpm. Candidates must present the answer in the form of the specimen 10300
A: 1900
